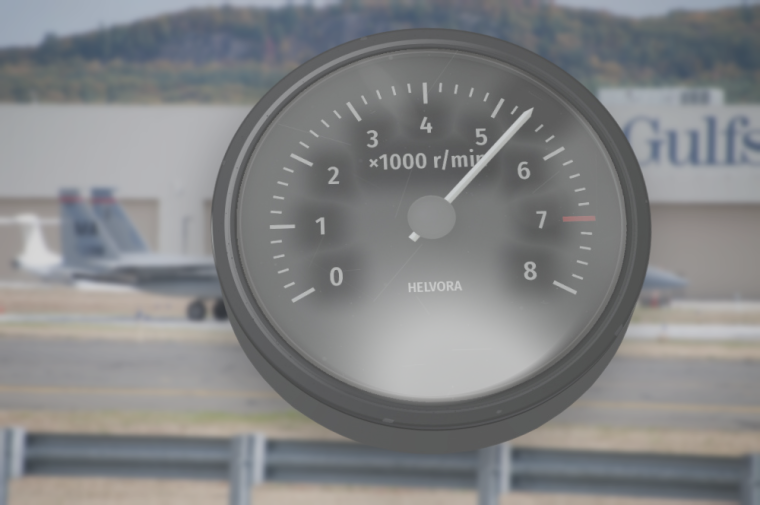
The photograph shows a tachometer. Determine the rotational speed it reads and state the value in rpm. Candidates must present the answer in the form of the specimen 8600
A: 5400
